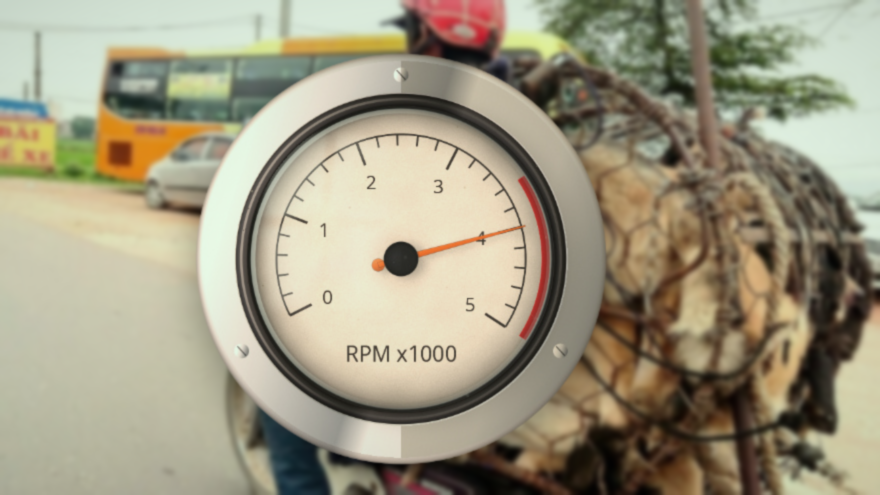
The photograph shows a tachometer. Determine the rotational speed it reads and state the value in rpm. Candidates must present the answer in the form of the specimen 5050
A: 4000
